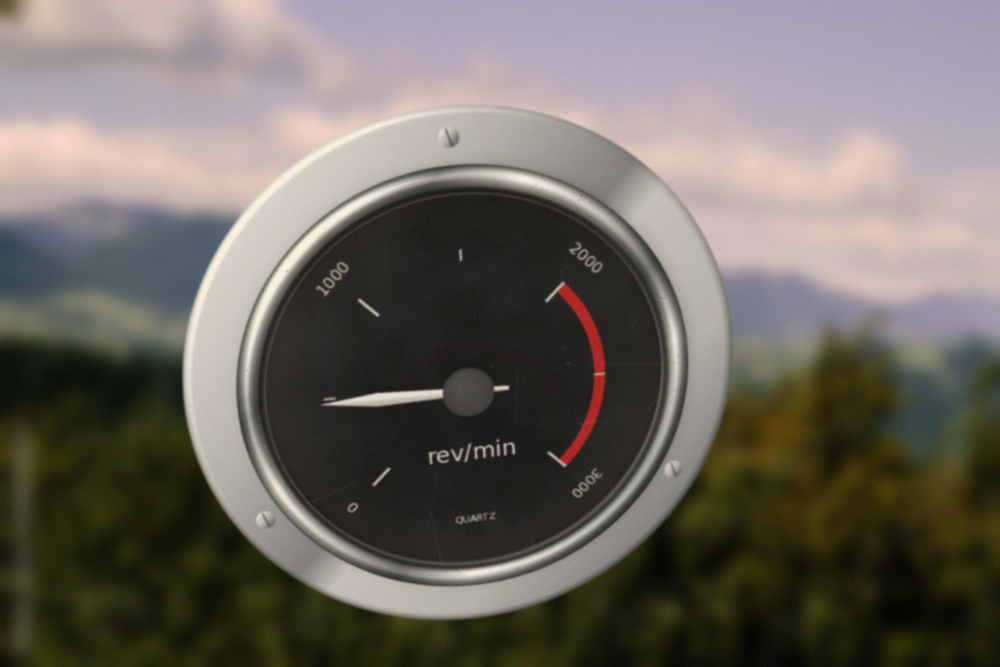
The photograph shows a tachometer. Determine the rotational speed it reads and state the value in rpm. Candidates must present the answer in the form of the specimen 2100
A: 500
